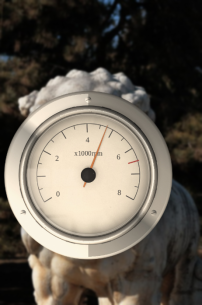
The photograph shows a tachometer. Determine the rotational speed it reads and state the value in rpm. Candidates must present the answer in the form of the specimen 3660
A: 4750
